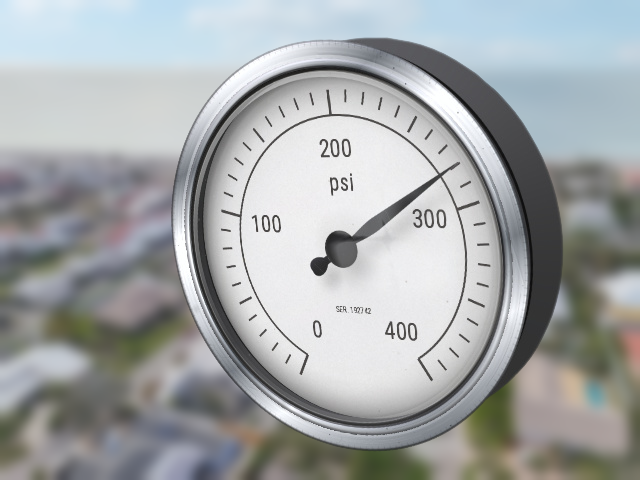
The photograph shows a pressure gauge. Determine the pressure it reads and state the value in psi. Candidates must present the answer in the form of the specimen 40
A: 280
